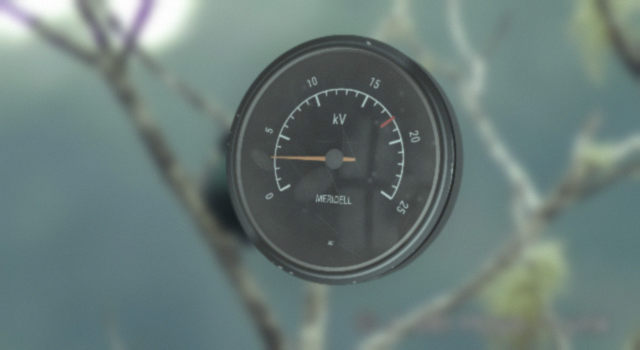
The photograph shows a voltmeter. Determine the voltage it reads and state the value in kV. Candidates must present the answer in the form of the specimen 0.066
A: 3
